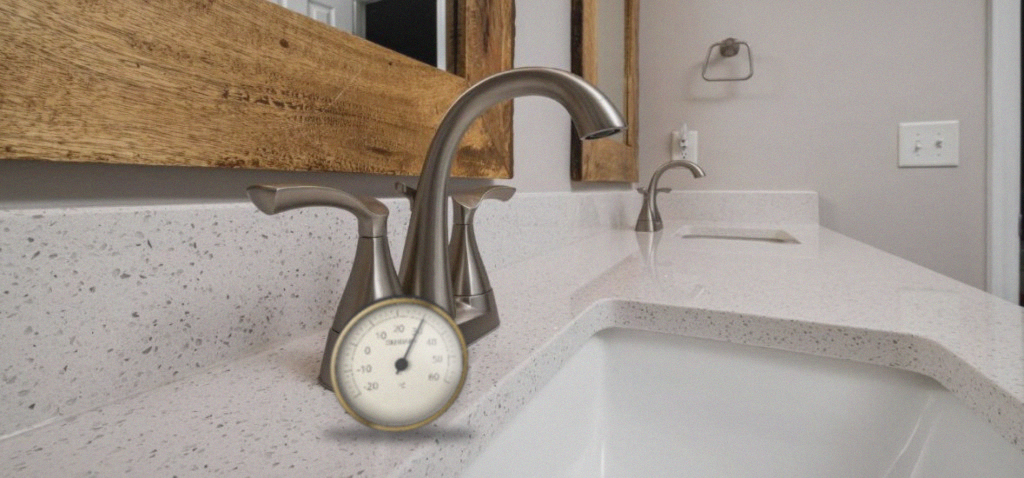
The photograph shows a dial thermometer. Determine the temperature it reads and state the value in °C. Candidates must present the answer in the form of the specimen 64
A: 30
